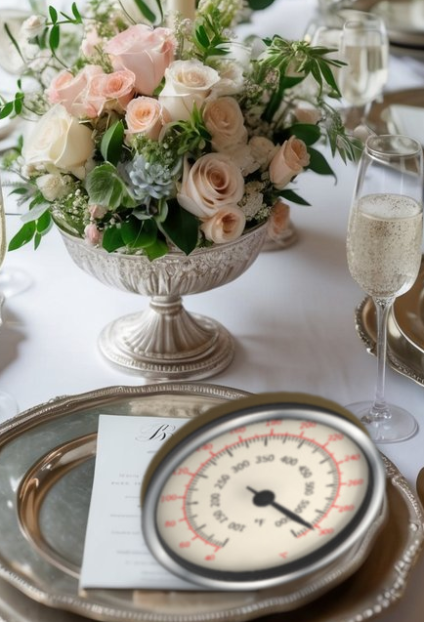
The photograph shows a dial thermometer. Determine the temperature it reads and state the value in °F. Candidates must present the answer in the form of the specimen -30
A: 575
